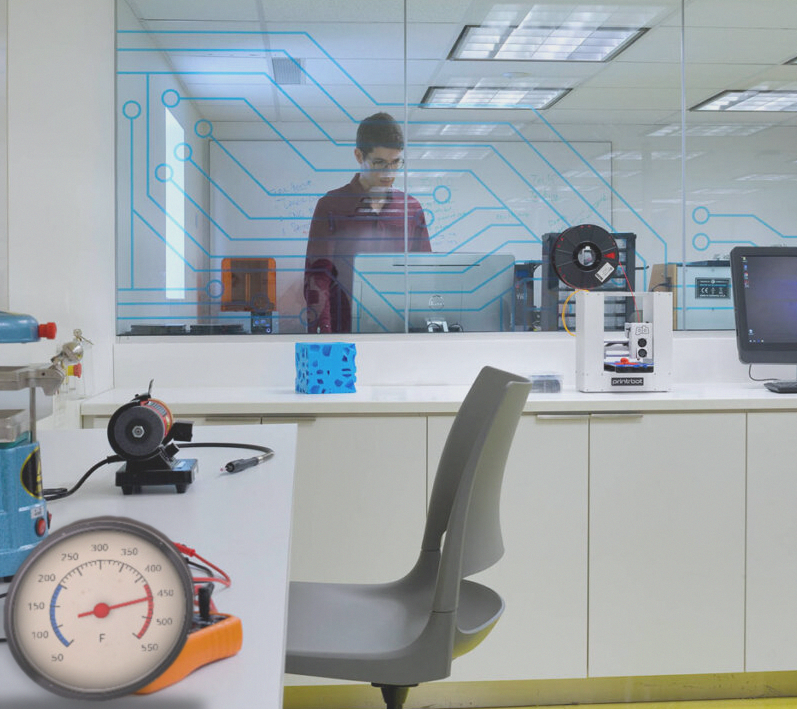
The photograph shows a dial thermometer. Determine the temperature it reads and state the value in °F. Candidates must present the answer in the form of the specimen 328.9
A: 450
